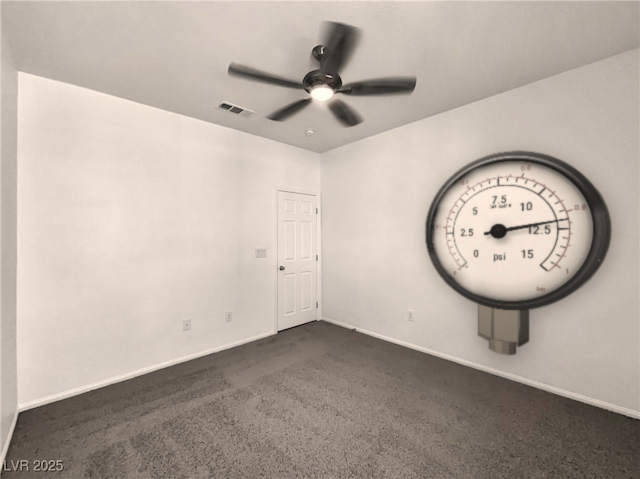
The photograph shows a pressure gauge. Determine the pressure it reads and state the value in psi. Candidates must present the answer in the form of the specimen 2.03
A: 12
